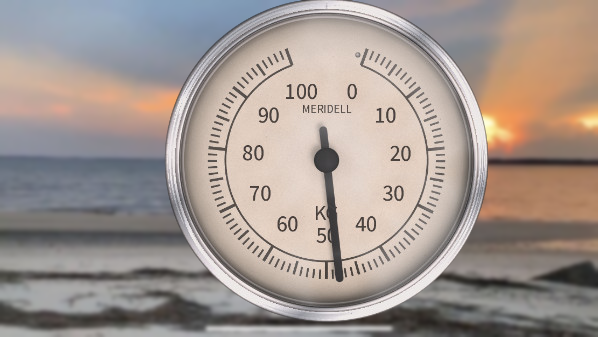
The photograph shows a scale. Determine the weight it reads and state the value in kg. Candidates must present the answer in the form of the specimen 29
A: 48
